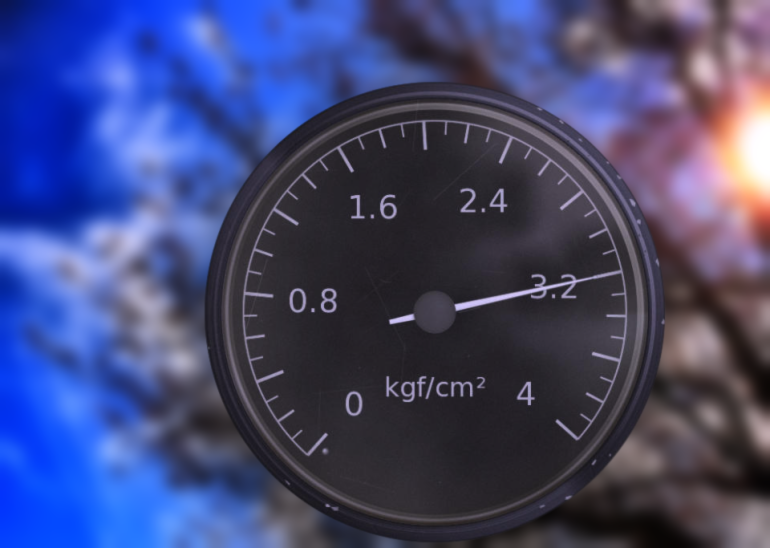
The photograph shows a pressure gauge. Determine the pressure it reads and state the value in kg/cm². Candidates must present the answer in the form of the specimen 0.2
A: 3.2
